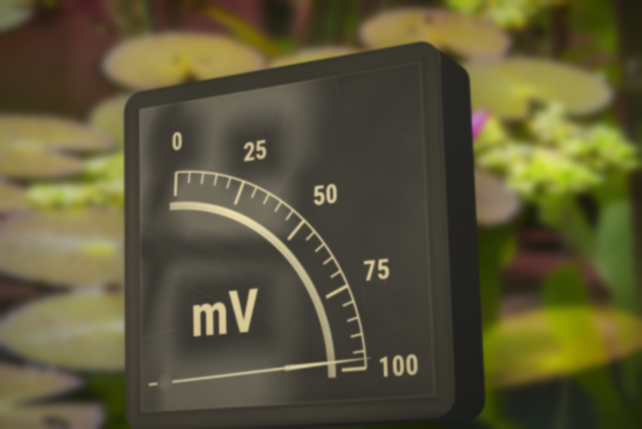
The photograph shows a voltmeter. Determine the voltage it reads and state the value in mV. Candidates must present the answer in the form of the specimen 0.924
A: 97.5
